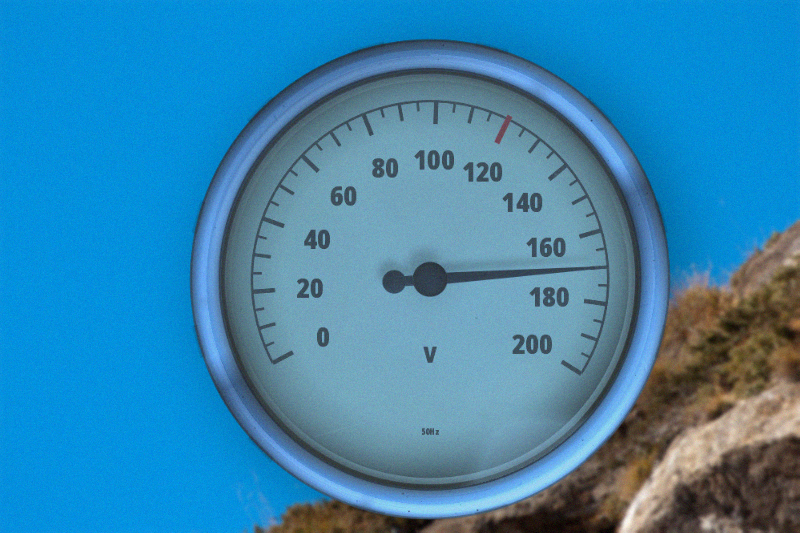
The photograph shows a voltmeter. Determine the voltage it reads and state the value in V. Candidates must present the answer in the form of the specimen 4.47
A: 170
